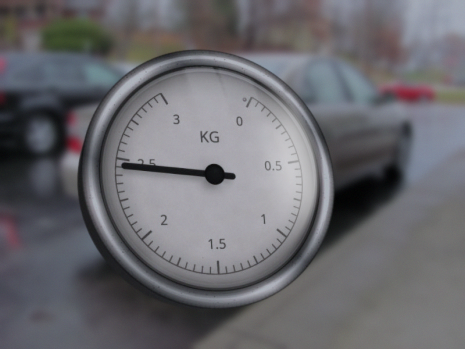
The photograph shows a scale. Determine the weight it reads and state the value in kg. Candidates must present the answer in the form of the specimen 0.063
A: 2.45
